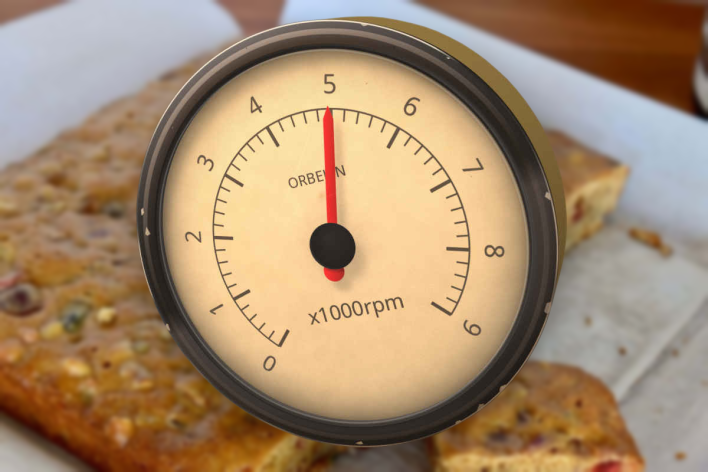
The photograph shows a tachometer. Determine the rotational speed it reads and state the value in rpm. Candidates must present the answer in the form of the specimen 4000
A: 5000
